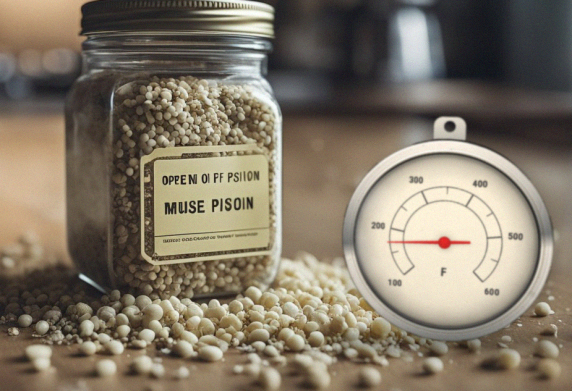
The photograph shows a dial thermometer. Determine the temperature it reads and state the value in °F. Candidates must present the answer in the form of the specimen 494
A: 175
